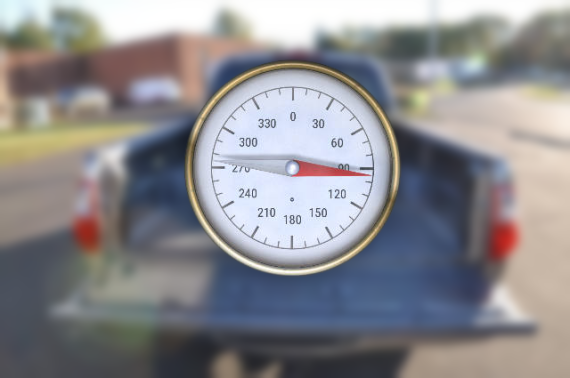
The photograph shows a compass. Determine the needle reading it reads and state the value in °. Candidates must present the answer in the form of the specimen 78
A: 95
